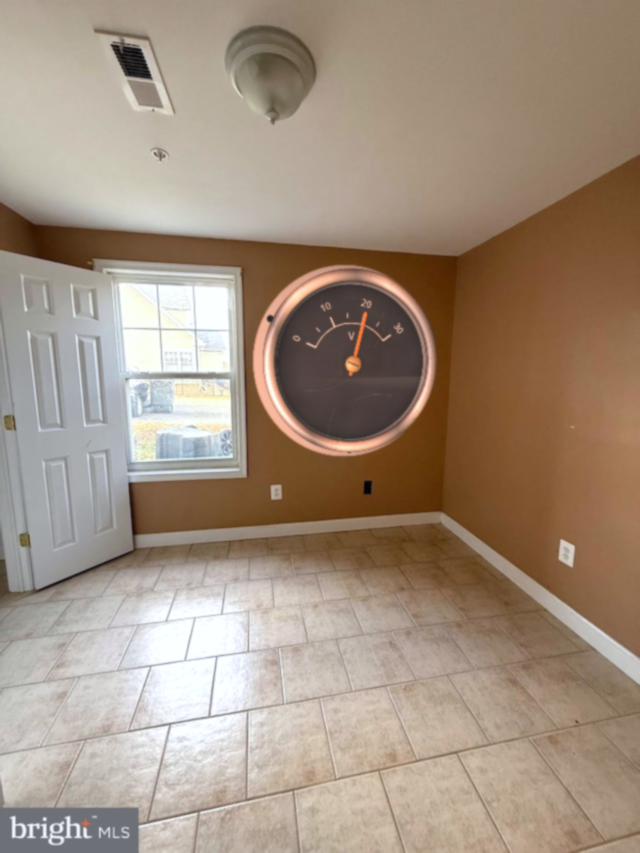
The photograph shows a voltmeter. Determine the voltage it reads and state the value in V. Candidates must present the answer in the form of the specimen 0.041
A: 20
